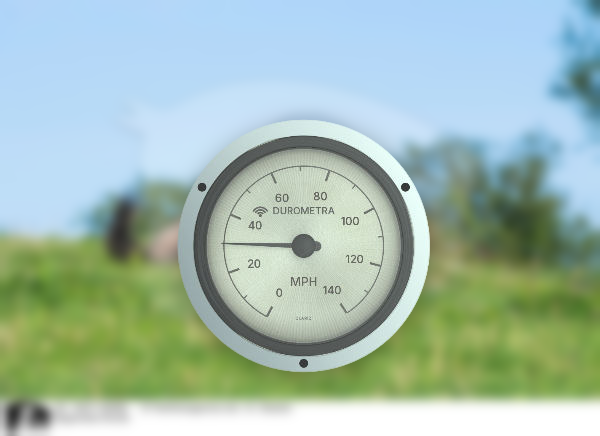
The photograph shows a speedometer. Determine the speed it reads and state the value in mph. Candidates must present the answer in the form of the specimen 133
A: 30
